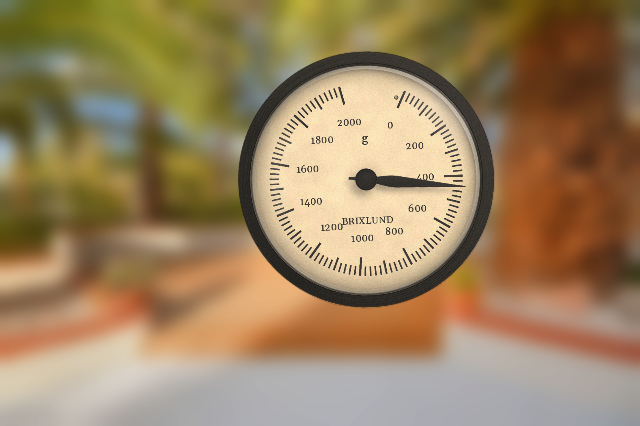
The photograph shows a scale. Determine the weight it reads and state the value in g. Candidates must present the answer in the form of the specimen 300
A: 440
